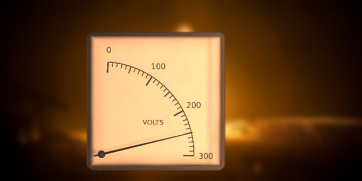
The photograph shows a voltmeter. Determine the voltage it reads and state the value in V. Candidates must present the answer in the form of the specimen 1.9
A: 250
